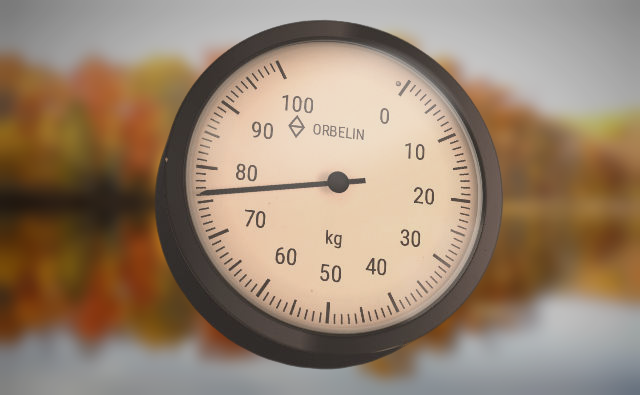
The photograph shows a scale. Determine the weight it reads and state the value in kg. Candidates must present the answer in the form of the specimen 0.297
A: 76
